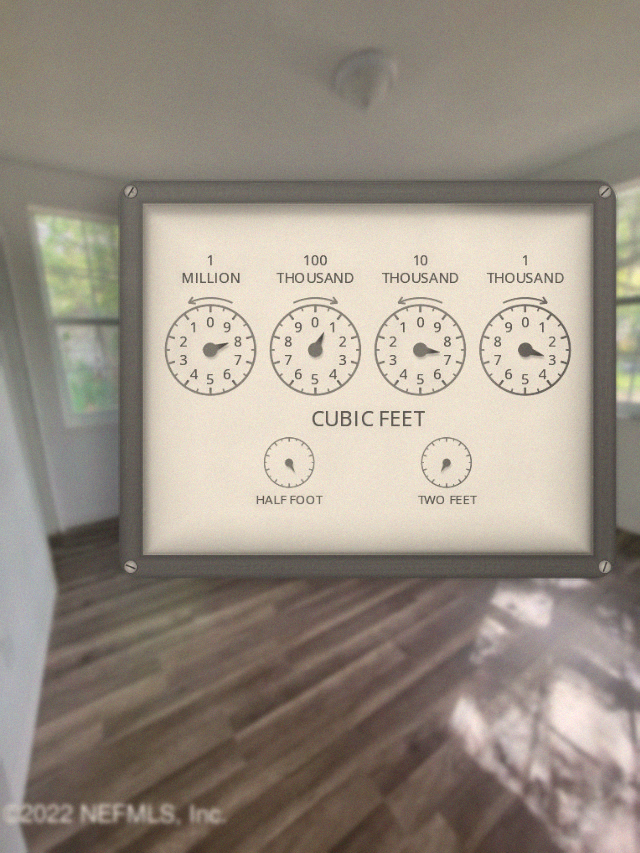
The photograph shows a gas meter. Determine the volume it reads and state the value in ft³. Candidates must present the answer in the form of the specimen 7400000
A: 807300
